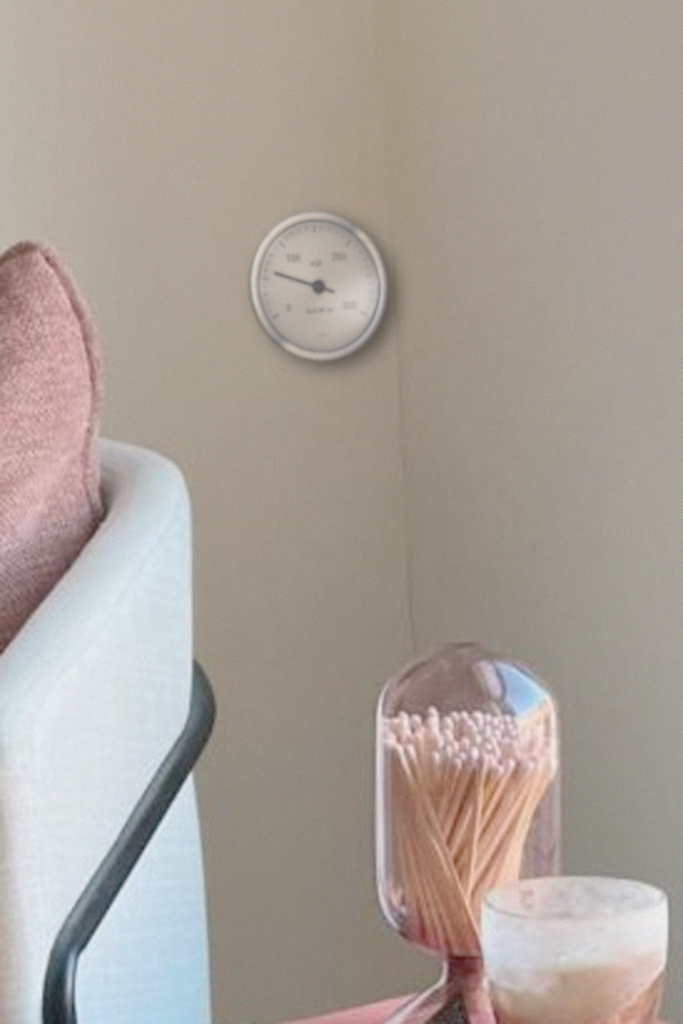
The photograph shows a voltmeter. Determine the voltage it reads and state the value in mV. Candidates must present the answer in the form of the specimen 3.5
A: 60
